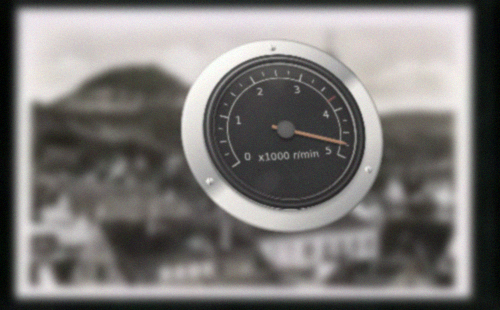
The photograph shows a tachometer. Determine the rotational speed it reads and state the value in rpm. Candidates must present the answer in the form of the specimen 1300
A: 4750
